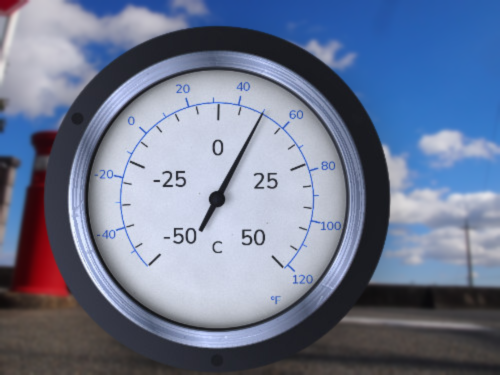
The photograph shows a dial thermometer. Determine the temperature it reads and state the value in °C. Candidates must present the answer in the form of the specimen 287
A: 10
